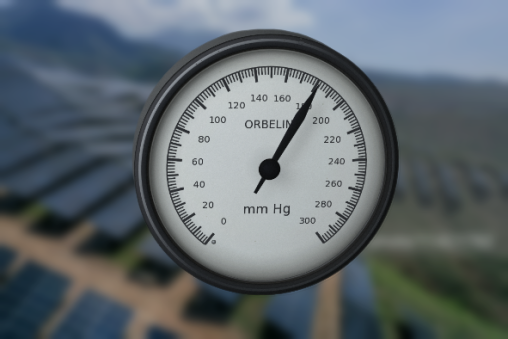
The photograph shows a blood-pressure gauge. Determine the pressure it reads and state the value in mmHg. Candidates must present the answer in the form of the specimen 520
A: 180
